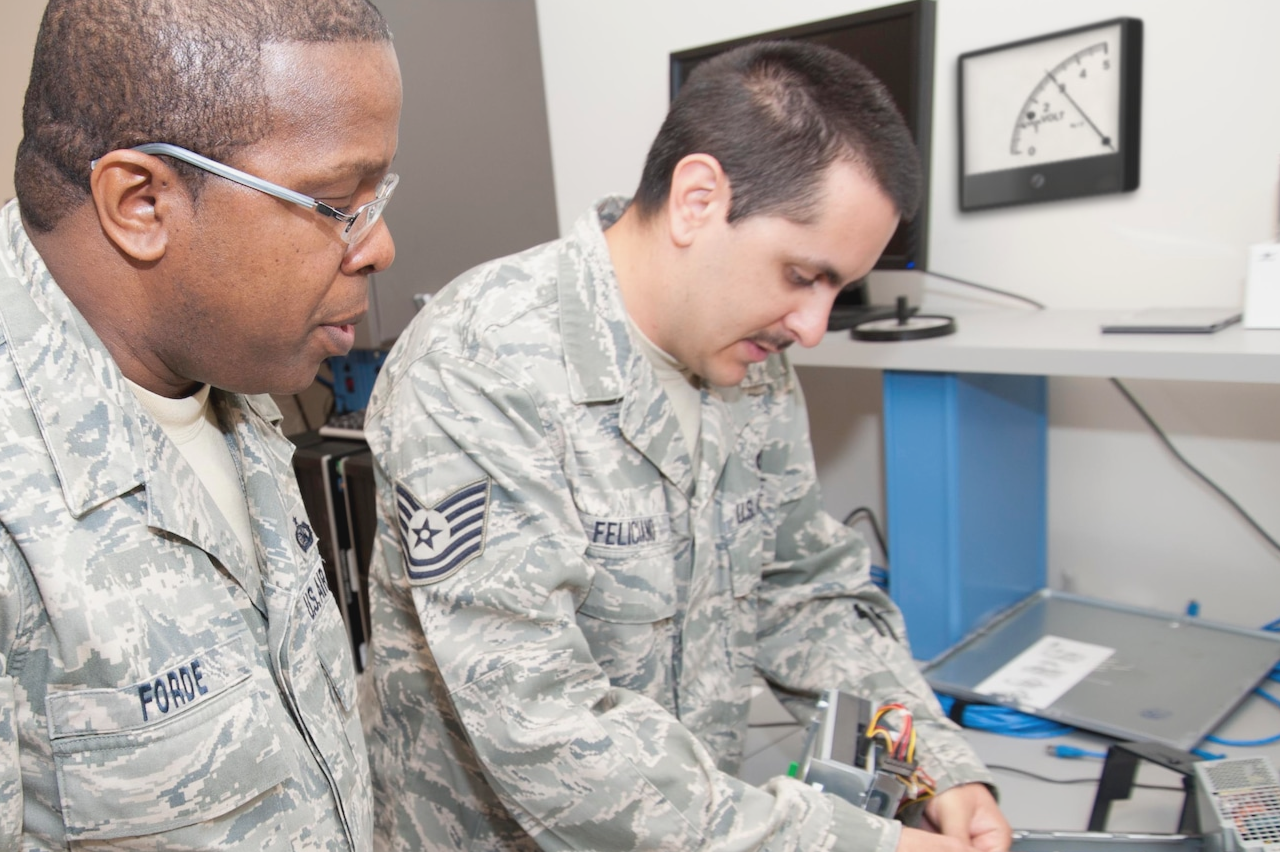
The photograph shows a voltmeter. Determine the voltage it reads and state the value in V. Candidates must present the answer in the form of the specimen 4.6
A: 3
